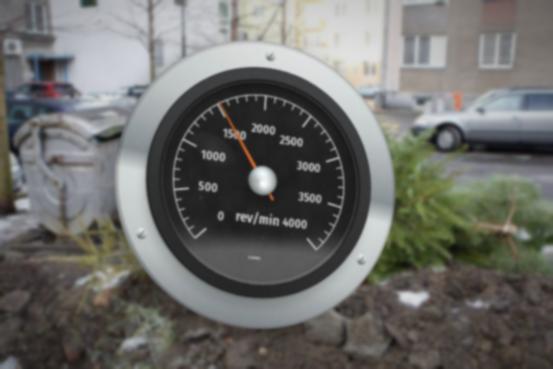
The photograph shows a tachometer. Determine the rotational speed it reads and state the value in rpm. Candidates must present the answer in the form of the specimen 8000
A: 1500
